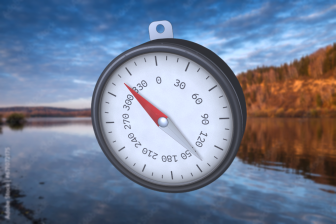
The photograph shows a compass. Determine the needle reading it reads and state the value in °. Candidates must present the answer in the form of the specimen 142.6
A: 320
